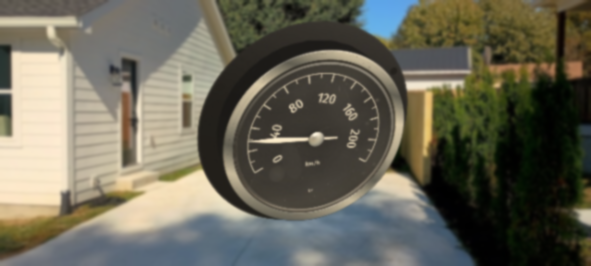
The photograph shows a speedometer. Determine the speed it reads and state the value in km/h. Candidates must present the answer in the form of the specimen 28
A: 30
